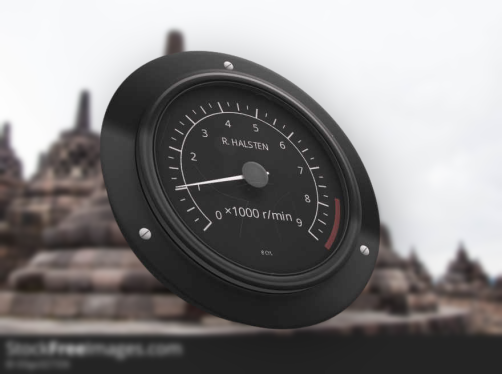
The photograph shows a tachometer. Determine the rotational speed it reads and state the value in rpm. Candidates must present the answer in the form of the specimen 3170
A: 1000
